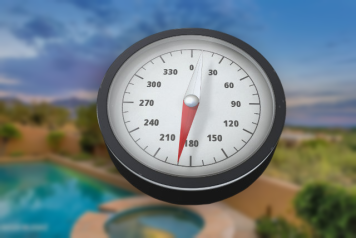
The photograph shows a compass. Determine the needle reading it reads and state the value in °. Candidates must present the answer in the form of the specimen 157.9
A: 190
